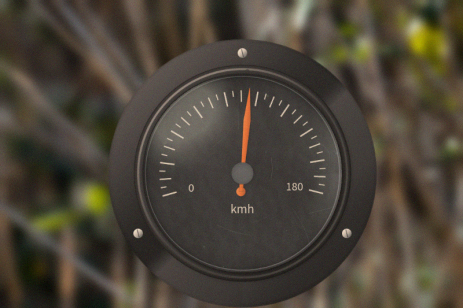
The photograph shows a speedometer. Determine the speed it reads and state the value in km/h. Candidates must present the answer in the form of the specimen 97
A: 95
